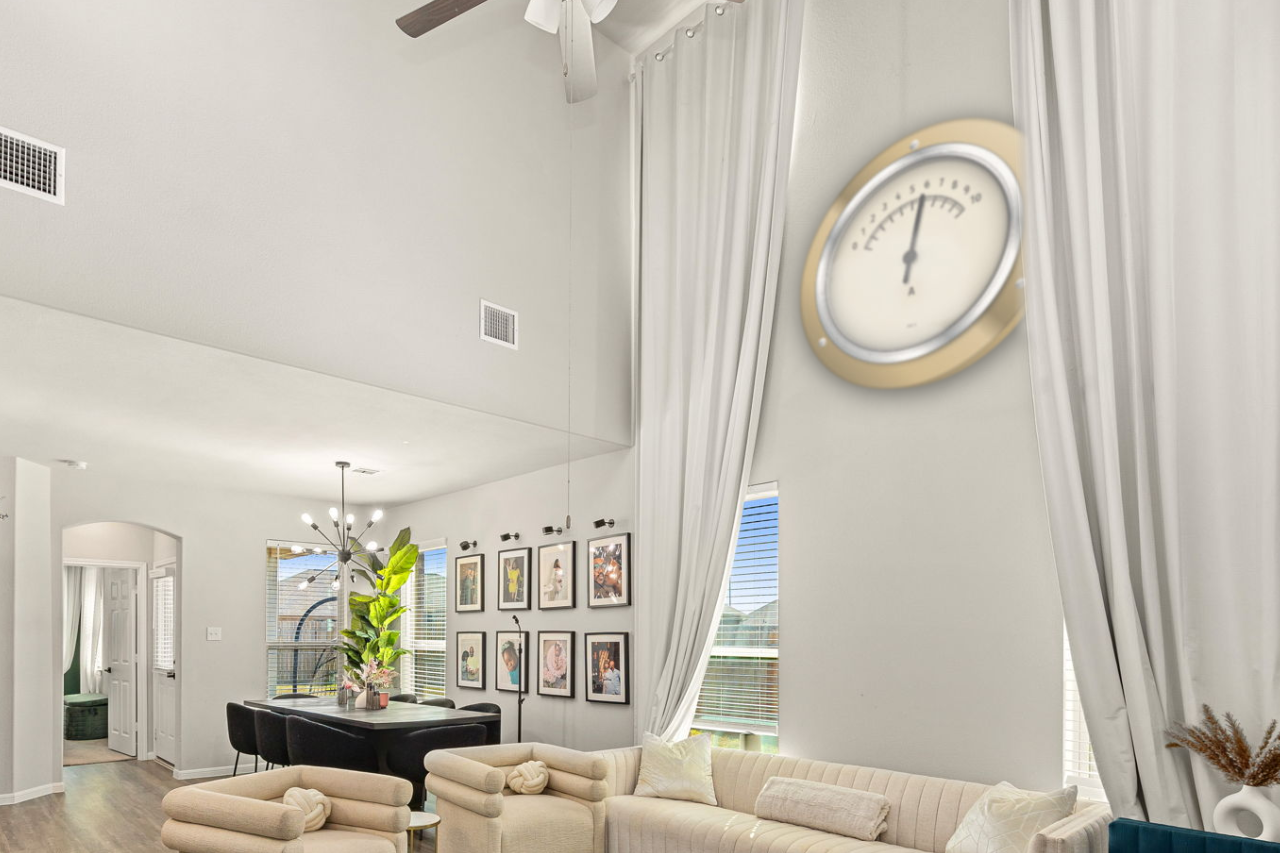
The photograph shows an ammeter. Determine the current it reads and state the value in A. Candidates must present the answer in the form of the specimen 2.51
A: 6
